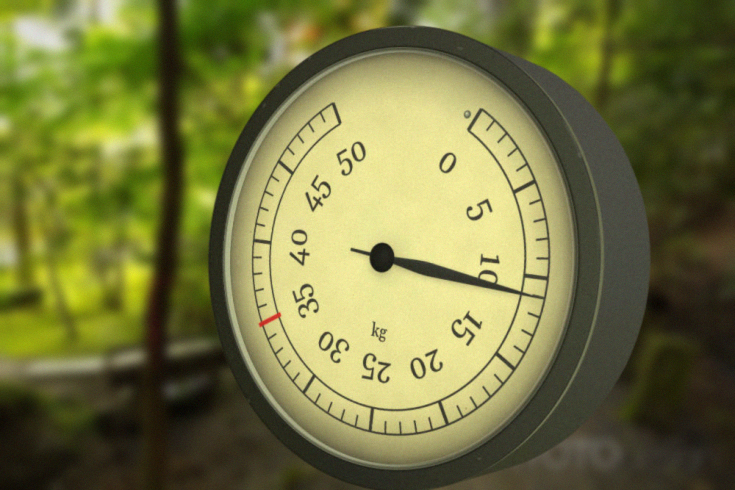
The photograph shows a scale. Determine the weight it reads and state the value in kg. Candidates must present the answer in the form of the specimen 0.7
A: 11
